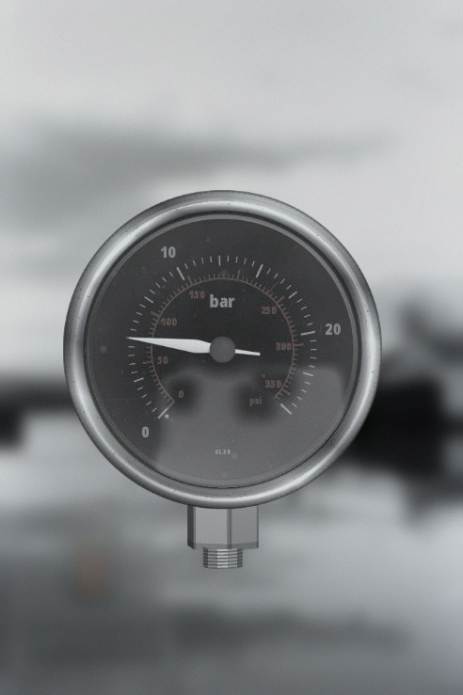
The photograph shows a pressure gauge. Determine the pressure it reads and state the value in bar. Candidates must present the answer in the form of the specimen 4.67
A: 5
